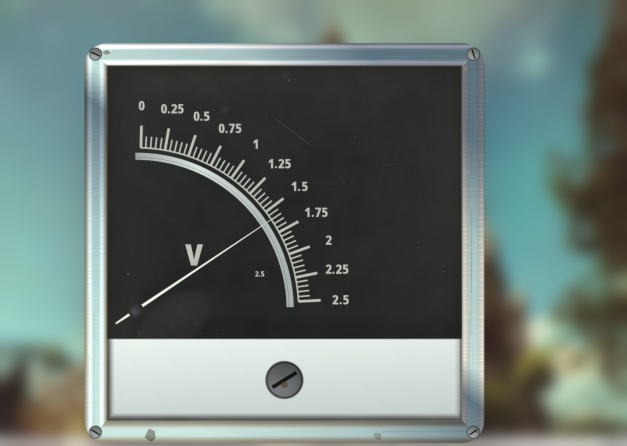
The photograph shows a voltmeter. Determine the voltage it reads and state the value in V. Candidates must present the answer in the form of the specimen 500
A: 1.6
